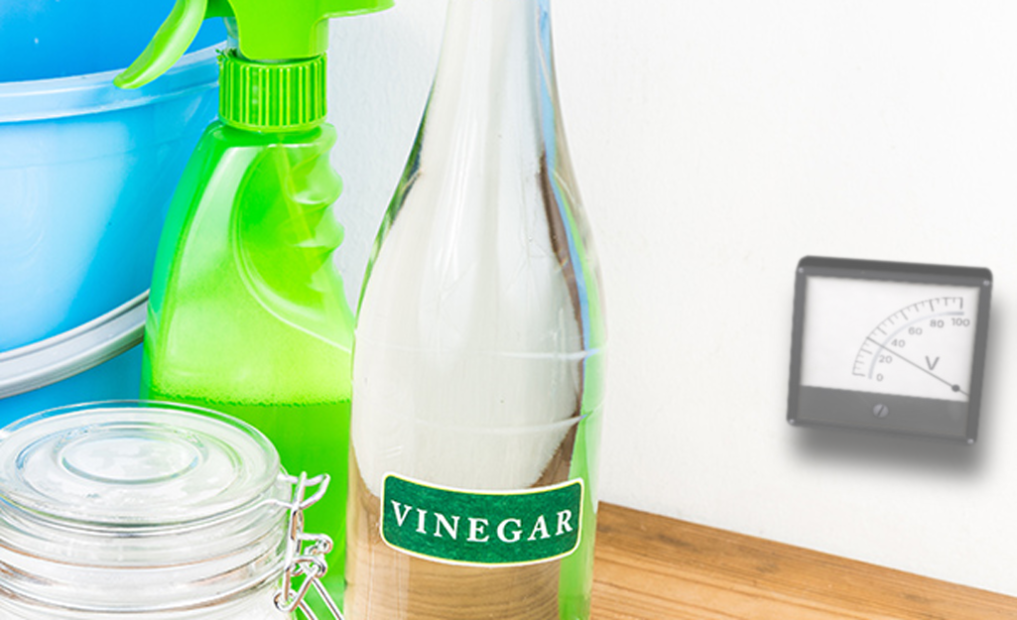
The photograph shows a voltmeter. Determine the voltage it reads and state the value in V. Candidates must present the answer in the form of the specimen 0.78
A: 30
